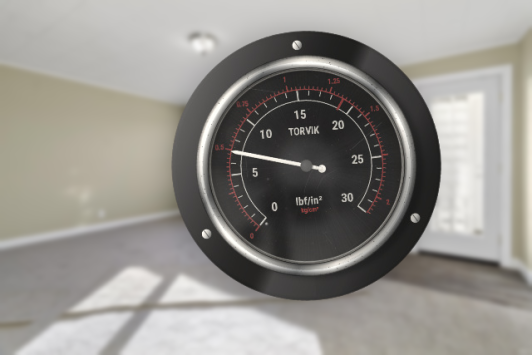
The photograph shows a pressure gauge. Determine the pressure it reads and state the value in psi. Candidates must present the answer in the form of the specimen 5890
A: 7
